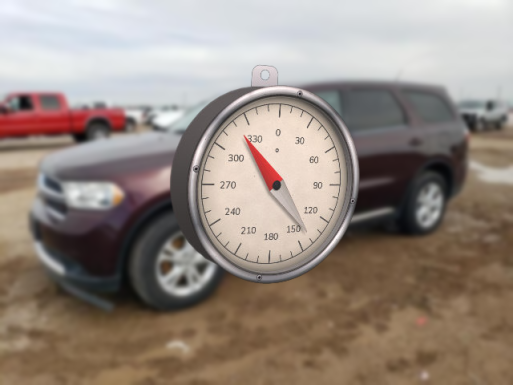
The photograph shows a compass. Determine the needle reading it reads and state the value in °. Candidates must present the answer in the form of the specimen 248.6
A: 320
